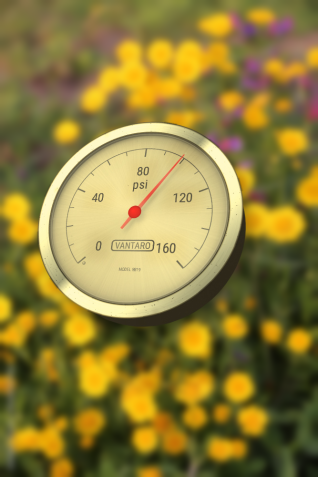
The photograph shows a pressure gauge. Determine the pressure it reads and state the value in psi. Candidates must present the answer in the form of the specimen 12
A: 100
